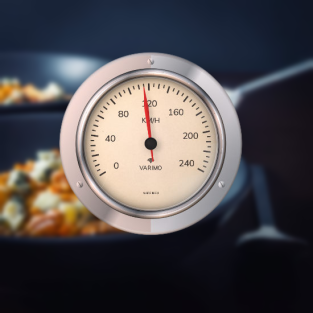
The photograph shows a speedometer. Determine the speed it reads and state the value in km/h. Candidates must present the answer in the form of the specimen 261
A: 115
